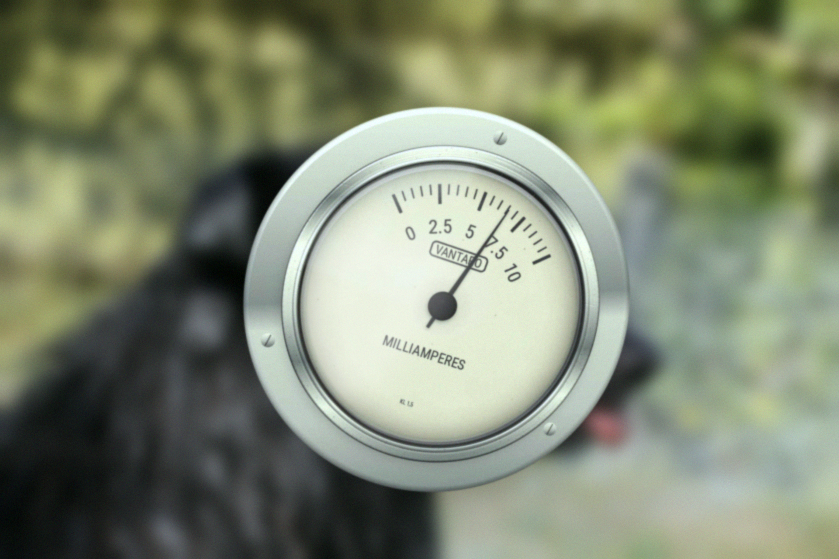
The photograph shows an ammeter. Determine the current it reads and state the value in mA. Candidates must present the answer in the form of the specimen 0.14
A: 6.5
